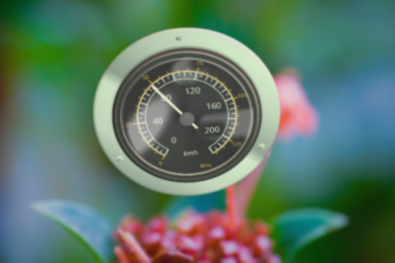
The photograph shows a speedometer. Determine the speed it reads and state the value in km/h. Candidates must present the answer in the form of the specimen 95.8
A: 80
